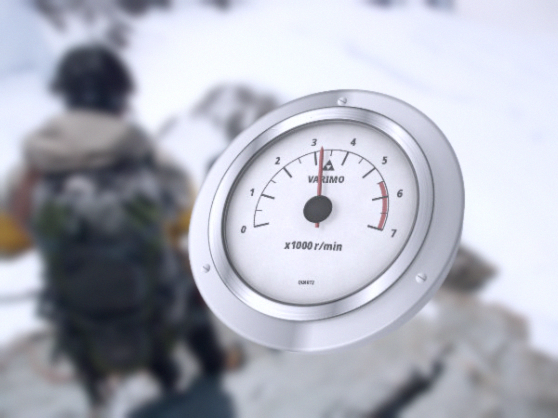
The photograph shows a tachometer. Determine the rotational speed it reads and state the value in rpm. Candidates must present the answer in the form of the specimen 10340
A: 3250
